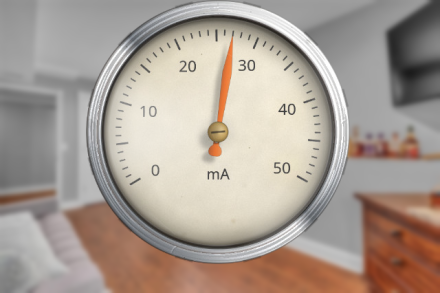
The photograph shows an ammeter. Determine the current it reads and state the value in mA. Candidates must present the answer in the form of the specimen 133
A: 27
